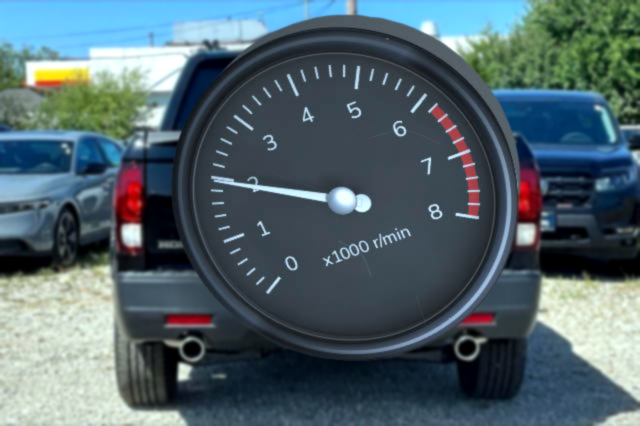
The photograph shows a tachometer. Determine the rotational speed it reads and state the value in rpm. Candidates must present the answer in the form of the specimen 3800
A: 2000
